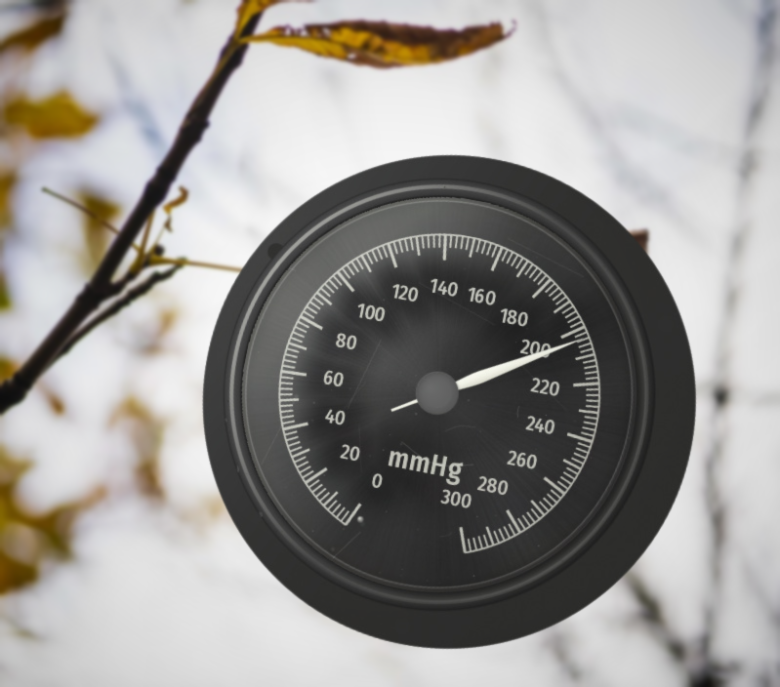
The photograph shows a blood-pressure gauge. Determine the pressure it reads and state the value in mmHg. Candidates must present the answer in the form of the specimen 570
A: 204
